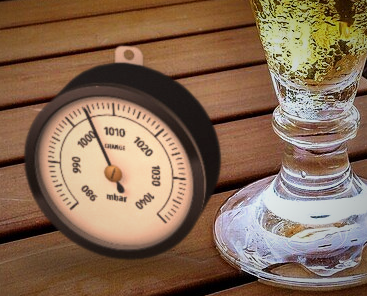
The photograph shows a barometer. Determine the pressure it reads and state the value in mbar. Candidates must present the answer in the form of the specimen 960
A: 1005
